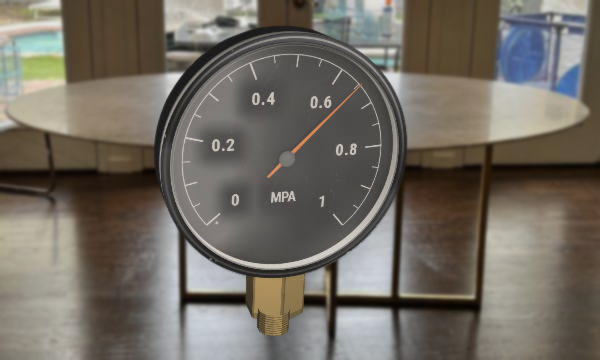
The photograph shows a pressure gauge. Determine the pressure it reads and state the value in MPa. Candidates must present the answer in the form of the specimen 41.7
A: 0.65
